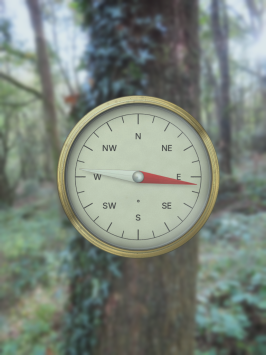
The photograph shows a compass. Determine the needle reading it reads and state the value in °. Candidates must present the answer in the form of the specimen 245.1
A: 97.5
